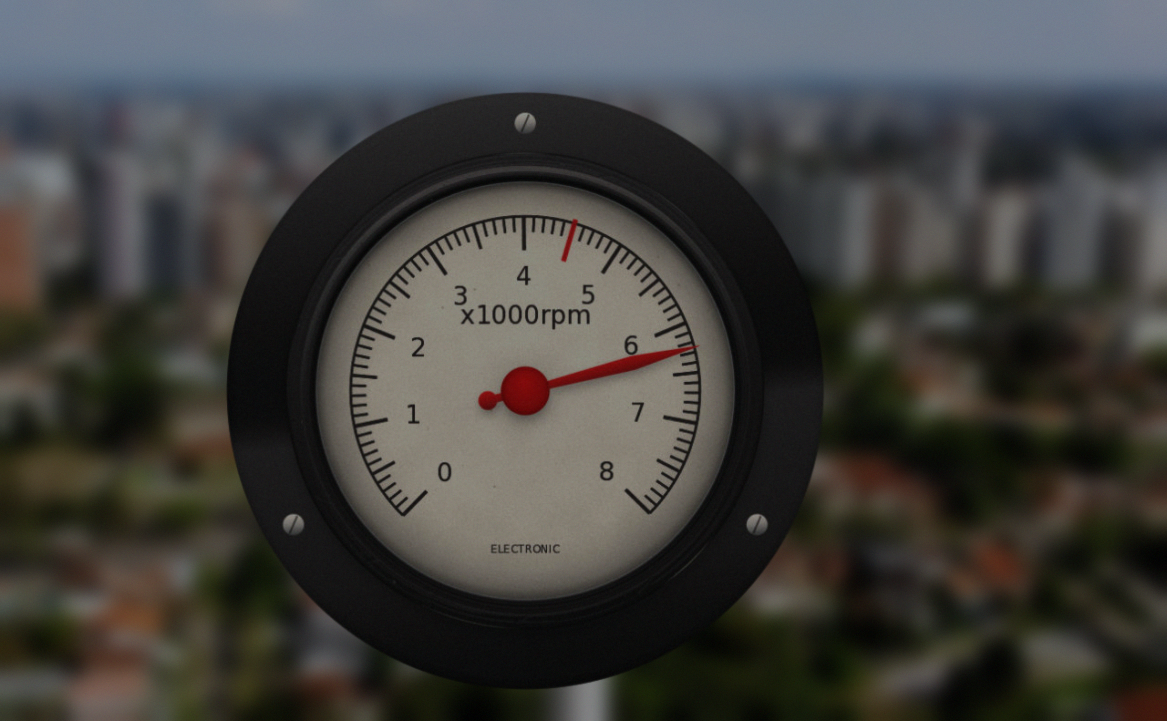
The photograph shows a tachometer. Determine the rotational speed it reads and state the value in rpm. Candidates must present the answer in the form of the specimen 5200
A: 6250
